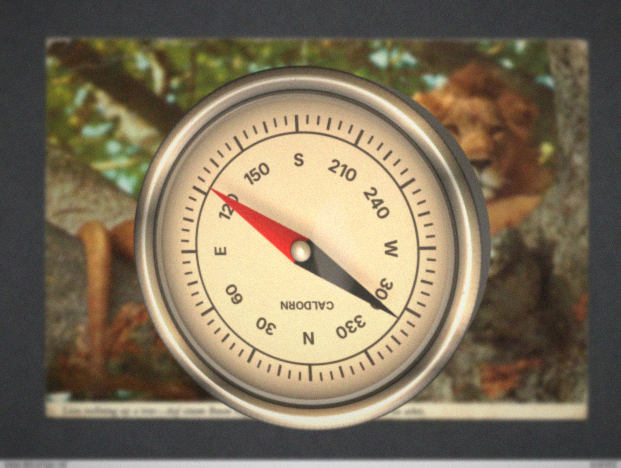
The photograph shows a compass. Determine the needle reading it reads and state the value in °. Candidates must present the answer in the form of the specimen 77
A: 125
